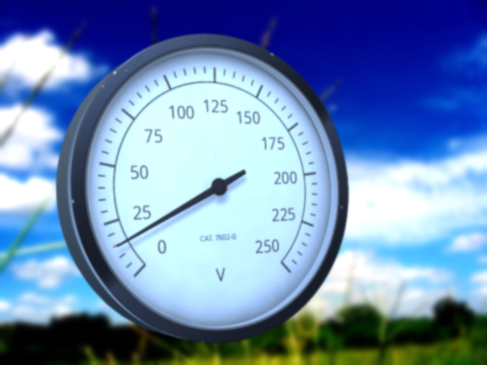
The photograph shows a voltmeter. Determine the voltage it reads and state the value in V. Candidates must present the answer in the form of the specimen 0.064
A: 15
